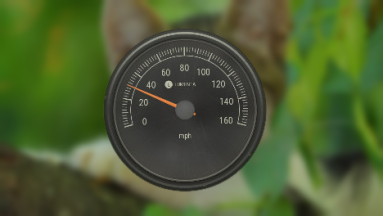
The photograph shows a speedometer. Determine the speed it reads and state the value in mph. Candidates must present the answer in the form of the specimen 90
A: 30
